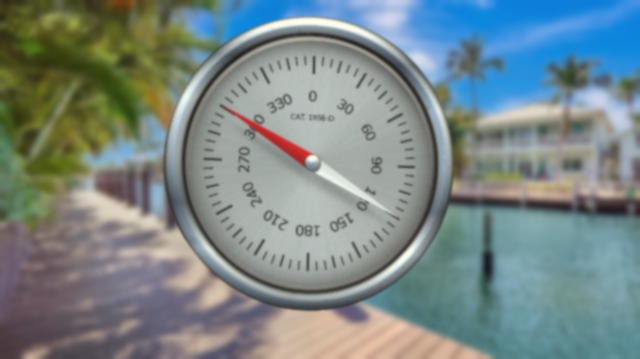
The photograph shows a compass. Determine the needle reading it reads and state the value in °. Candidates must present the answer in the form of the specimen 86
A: 300
